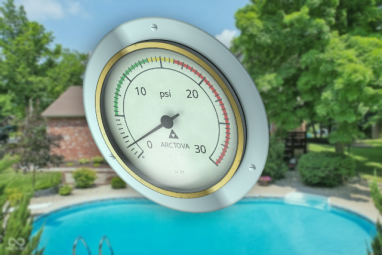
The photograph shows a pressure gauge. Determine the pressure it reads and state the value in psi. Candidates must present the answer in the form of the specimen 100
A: 1.5
